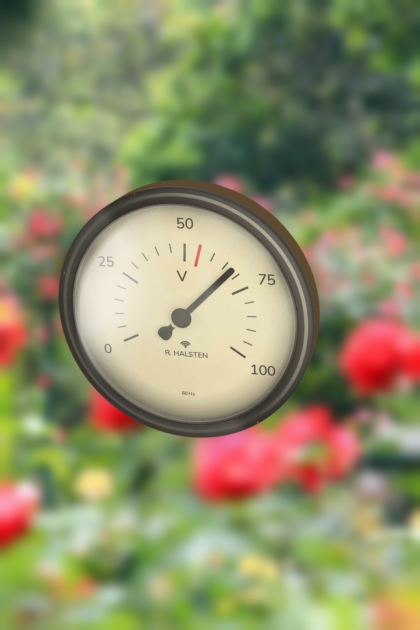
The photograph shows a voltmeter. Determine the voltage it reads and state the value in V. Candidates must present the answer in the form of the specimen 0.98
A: 67.5
